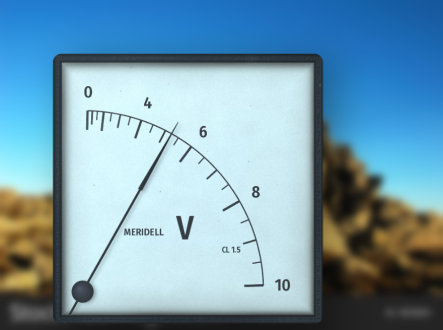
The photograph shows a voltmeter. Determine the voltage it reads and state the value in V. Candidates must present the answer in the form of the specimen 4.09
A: 5.25
